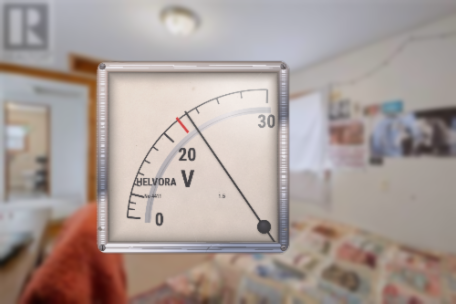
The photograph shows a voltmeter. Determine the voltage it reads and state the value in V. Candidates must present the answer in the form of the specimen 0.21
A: 23
